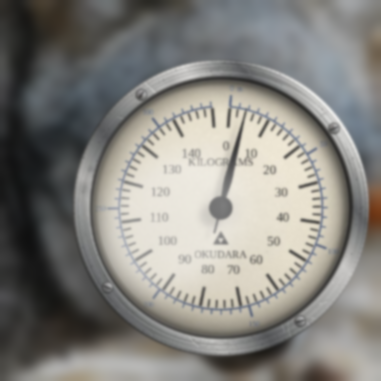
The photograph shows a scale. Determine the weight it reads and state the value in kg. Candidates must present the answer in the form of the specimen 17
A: 4
